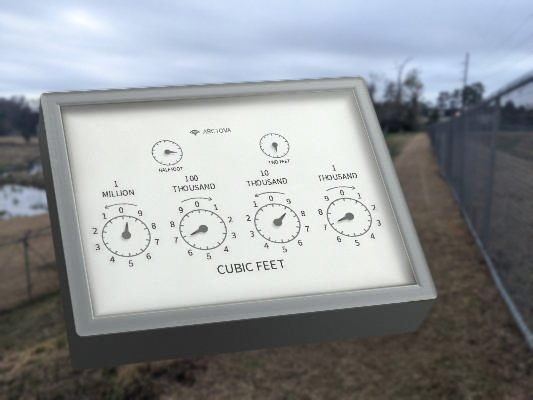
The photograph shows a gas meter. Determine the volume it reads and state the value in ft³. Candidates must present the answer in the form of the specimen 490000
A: 968700
